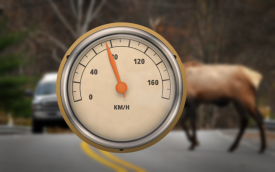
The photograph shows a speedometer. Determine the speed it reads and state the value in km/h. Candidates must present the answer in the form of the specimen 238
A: 75
